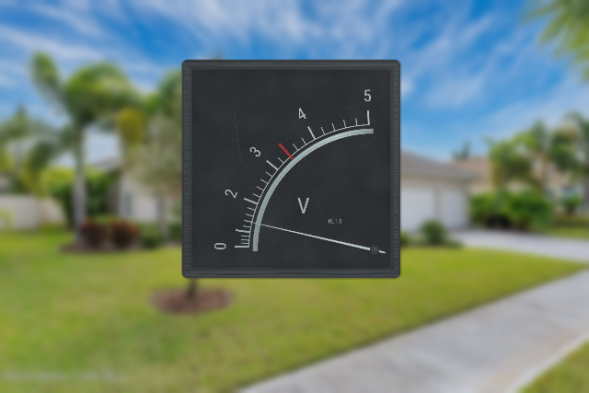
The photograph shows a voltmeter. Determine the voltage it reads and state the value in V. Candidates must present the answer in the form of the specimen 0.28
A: 1.4
